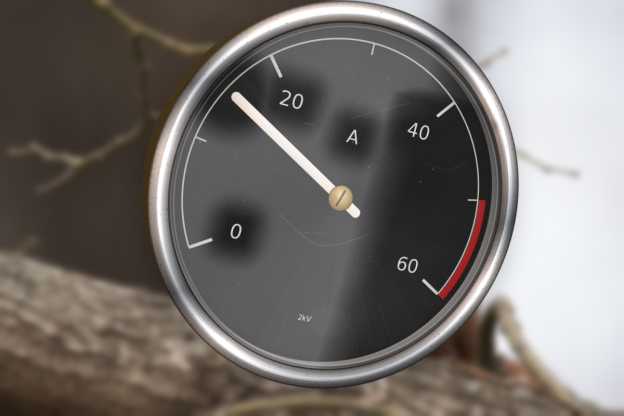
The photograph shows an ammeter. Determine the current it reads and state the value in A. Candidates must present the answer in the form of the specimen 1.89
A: 15
